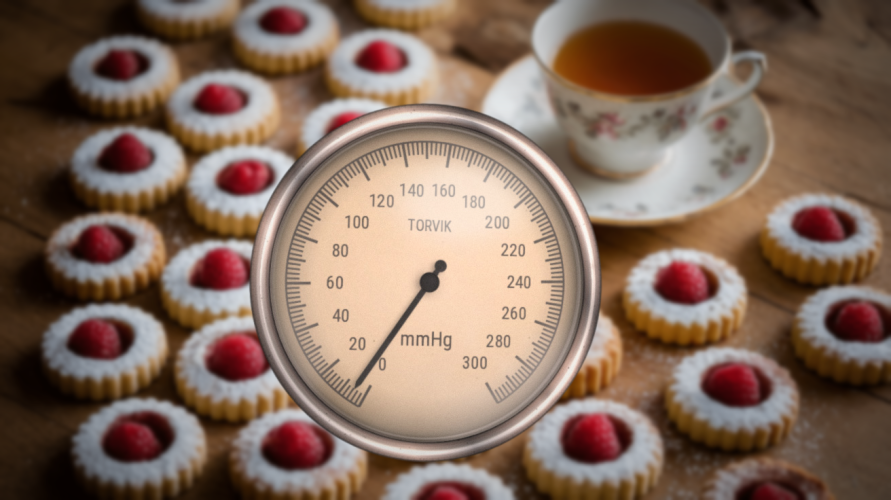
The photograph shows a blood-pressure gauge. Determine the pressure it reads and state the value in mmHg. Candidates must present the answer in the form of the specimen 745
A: 6
